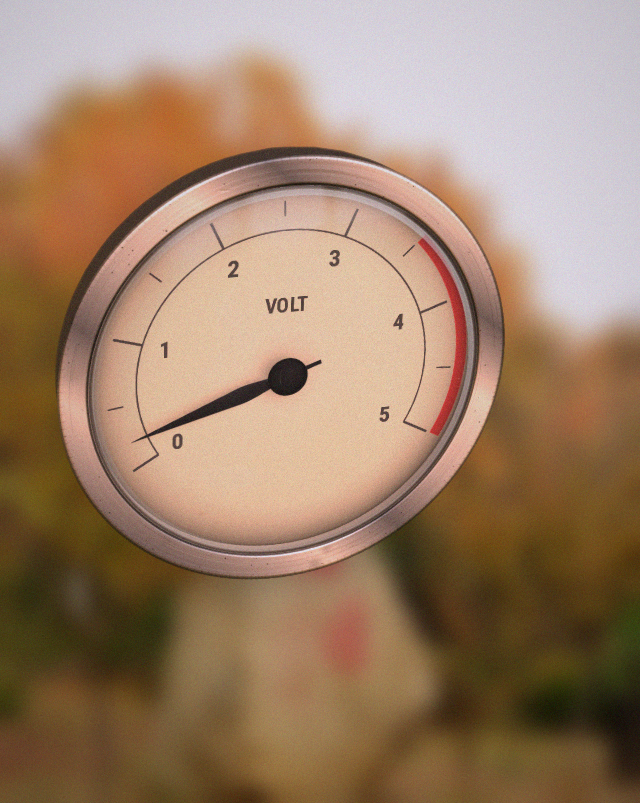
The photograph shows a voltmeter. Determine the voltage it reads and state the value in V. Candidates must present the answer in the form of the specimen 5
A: 0.25
